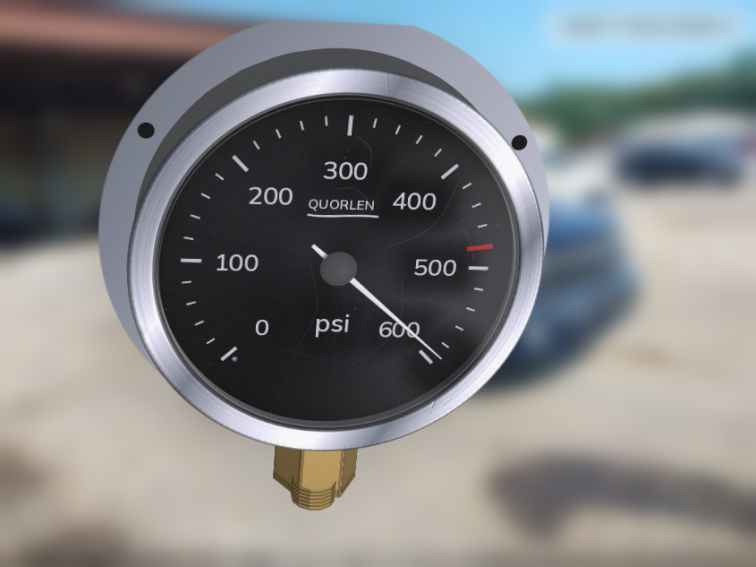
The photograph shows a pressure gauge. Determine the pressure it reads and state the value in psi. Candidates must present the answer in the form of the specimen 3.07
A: 590
